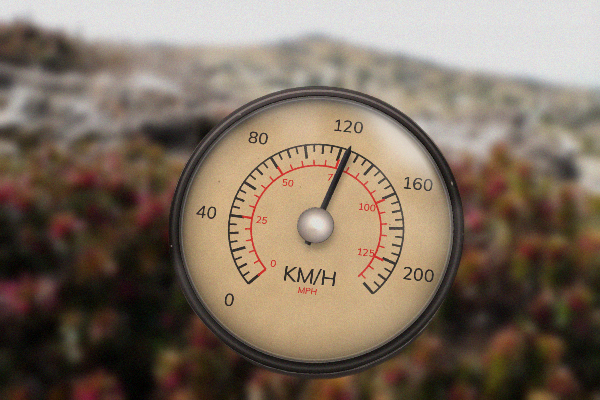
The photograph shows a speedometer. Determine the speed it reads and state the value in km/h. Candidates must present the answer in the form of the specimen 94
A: 125
